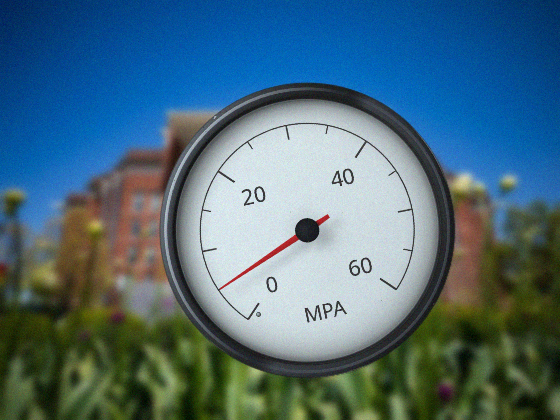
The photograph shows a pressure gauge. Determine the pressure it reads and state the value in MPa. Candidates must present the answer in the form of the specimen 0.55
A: 5
